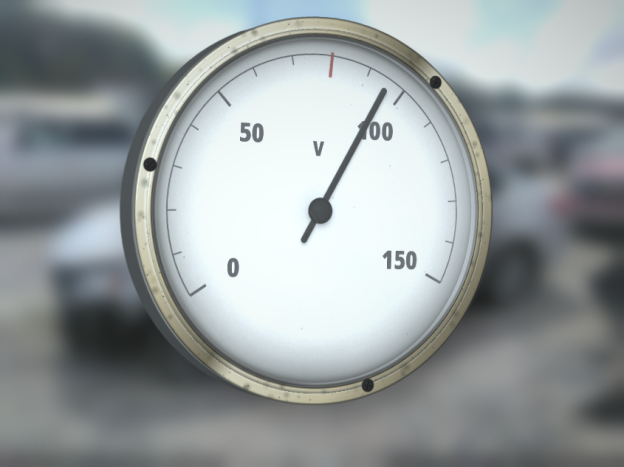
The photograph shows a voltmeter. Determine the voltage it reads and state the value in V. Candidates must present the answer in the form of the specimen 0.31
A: 95
